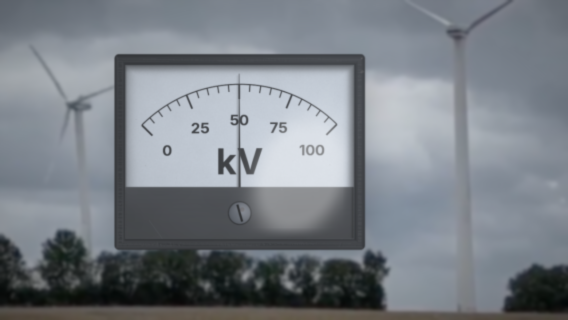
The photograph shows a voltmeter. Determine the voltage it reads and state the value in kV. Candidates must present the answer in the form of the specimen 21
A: 50
